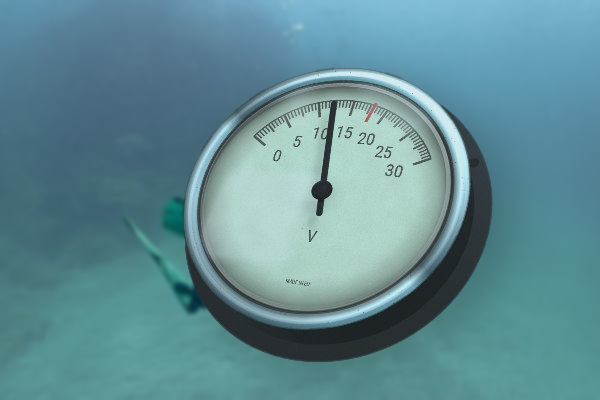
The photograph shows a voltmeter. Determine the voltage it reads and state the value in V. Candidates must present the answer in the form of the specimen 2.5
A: 12.5
